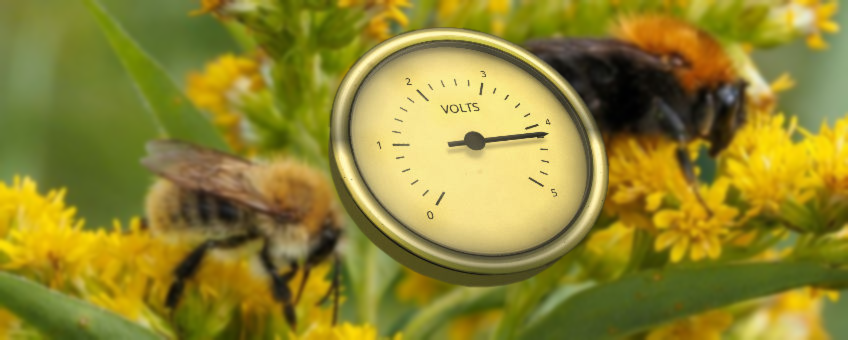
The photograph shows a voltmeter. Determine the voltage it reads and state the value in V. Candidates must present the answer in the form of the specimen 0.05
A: 4.2
